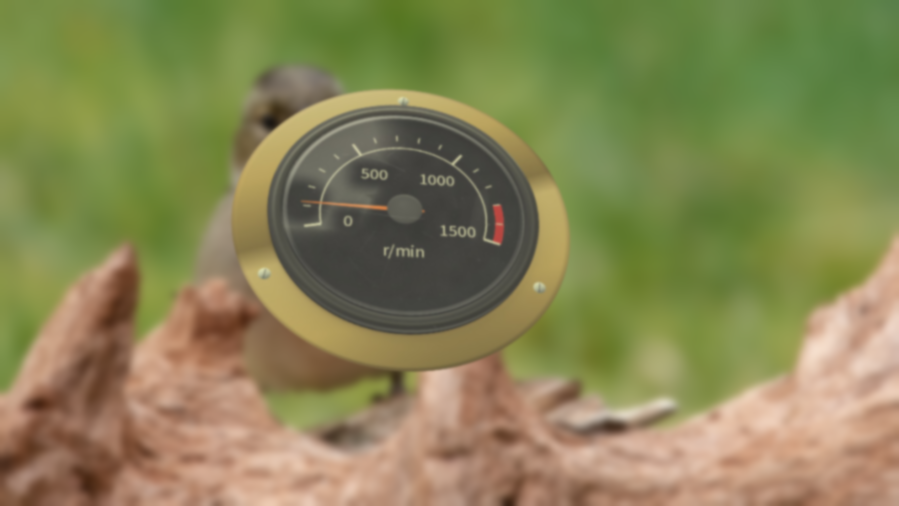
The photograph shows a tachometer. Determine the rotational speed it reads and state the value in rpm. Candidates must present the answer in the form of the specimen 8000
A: 100
